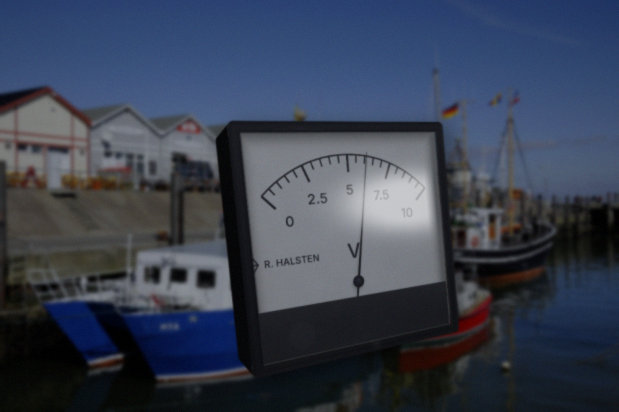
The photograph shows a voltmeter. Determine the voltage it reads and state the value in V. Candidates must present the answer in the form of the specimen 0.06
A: 6
